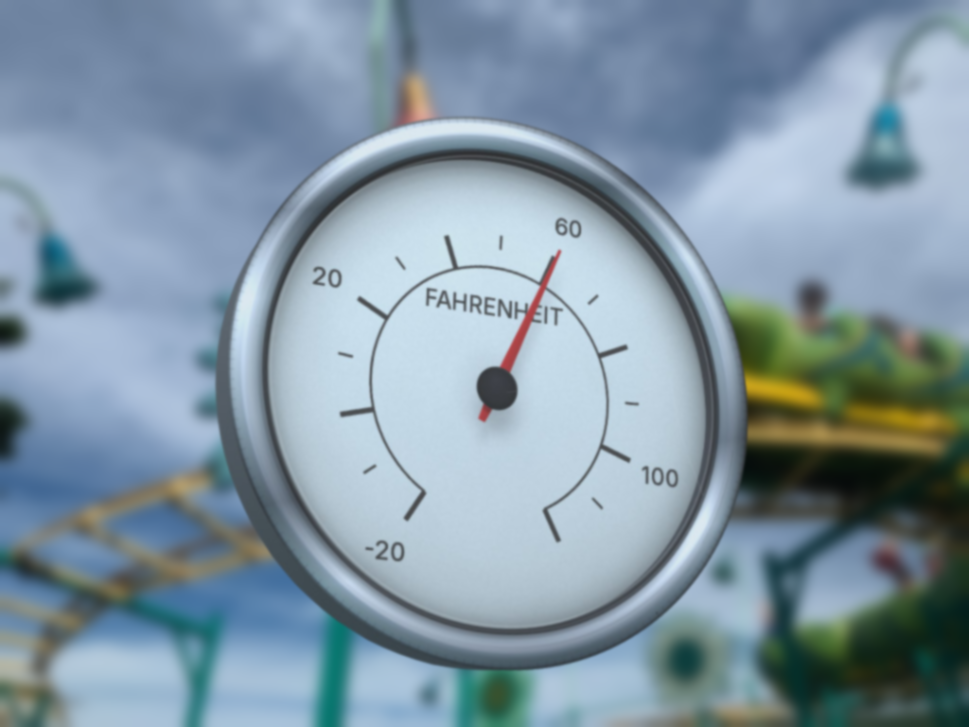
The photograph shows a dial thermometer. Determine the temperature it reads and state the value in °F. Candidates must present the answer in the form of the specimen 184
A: 60
